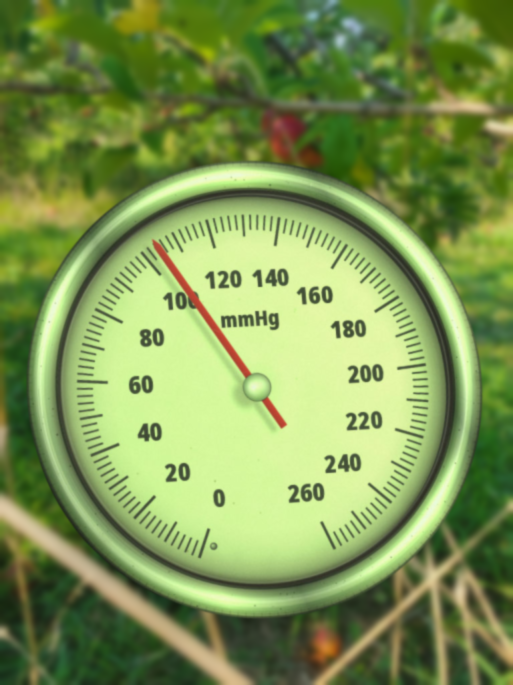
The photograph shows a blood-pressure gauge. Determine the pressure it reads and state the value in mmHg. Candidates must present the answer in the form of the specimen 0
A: 104
